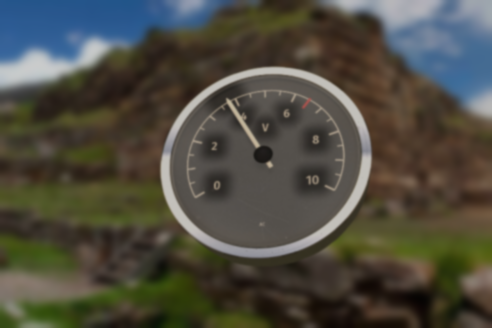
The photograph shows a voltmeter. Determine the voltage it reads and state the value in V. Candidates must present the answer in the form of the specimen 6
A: 3.75
